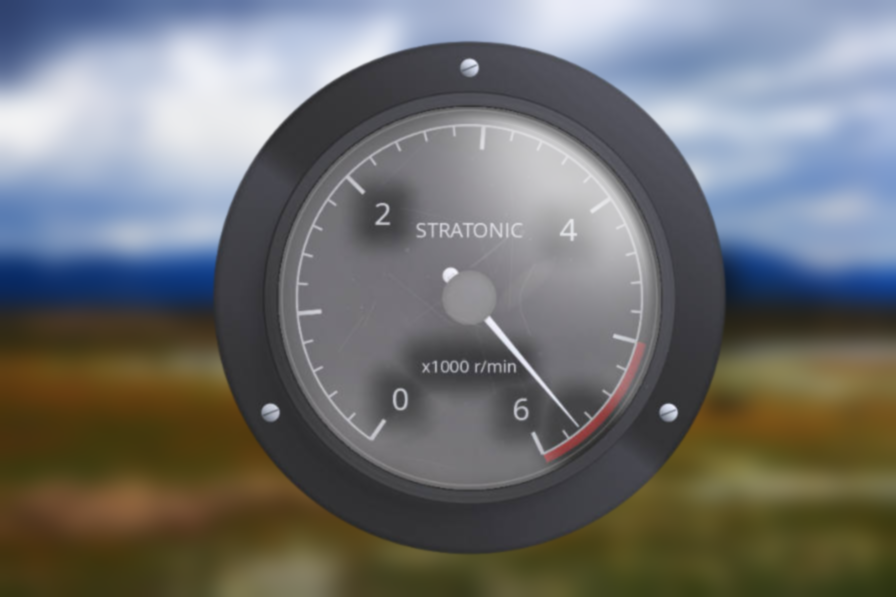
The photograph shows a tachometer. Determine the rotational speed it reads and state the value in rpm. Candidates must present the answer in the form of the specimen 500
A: 5700
